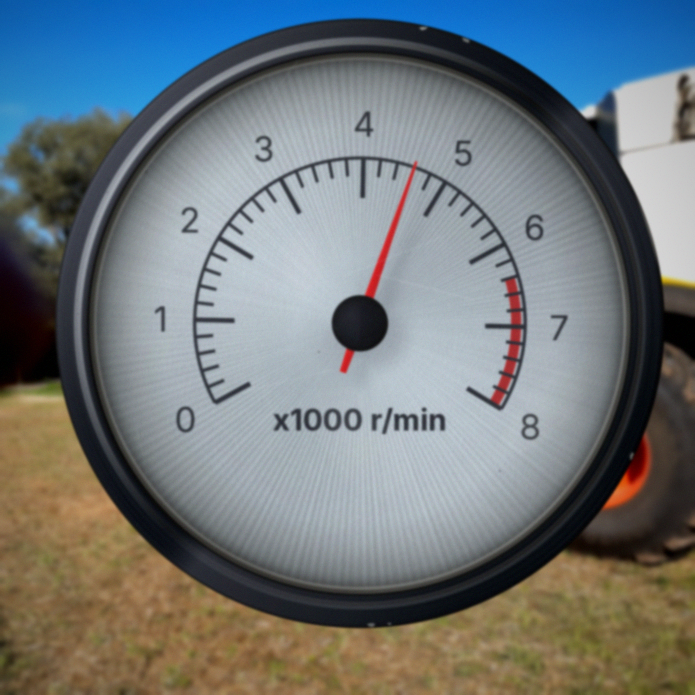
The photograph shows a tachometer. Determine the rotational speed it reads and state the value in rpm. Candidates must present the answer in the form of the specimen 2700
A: 4600
